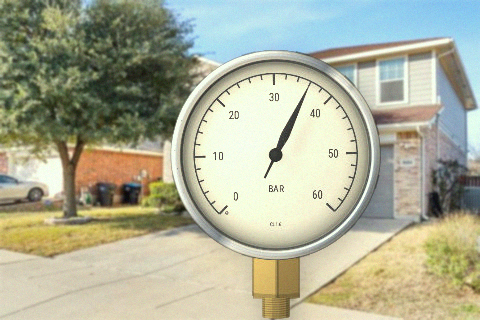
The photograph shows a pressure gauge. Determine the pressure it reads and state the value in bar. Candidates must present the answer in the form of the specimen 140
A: 36
